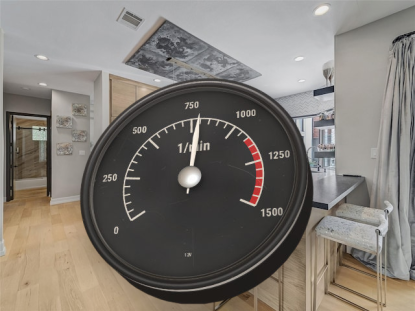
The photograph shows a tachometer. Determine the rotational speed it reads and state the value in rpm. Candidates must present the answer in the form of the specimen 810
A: 800
